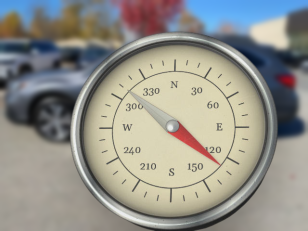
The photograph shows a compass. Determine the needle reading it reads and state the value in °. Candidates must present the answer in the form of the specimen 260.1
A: 130
